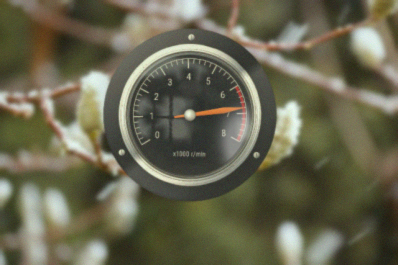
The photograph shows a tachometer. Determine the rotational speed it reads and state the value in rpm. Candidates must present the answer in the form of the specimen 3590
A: 6800
